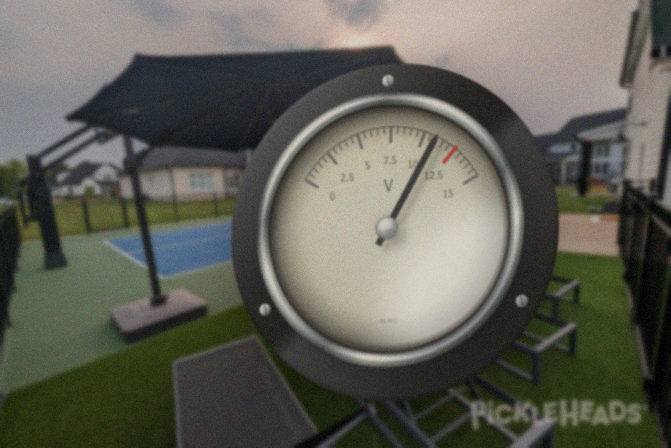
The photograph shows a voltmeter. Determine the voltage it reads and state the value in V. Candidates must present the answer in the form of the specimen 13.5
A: 11
